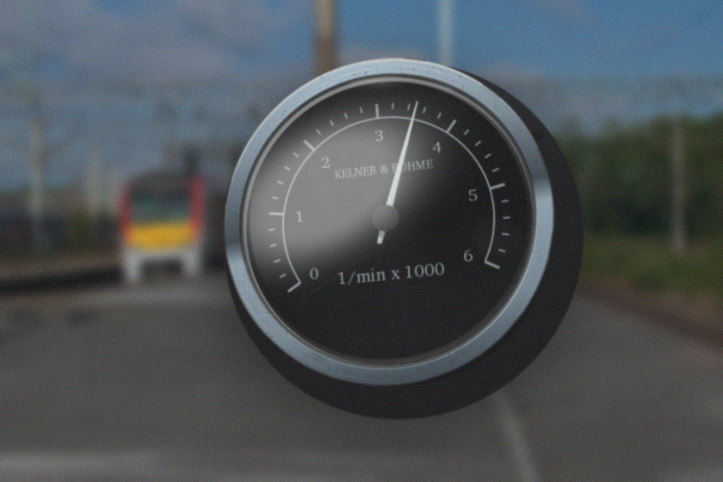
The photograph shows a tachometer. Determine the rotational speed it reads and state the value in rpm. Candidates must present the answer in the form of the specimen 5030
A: 3500
